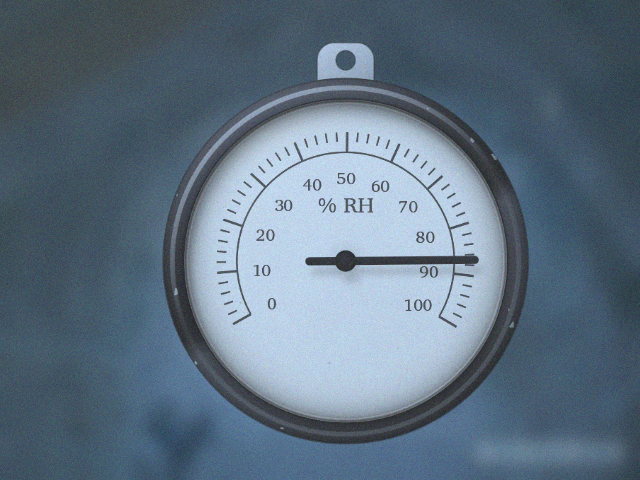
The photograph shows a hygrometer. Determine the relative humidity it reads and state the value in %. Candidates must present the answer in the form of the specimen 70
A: 87
